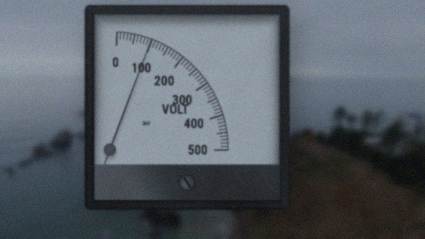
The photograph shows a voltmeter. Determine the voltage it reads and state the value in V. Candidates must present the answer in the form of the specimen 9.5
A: 100
